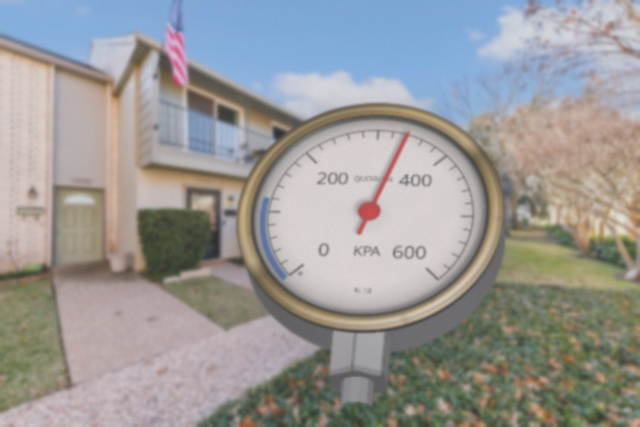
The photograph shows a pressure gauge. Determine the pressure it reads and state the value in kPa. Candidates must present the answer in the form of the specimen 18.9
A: 340
